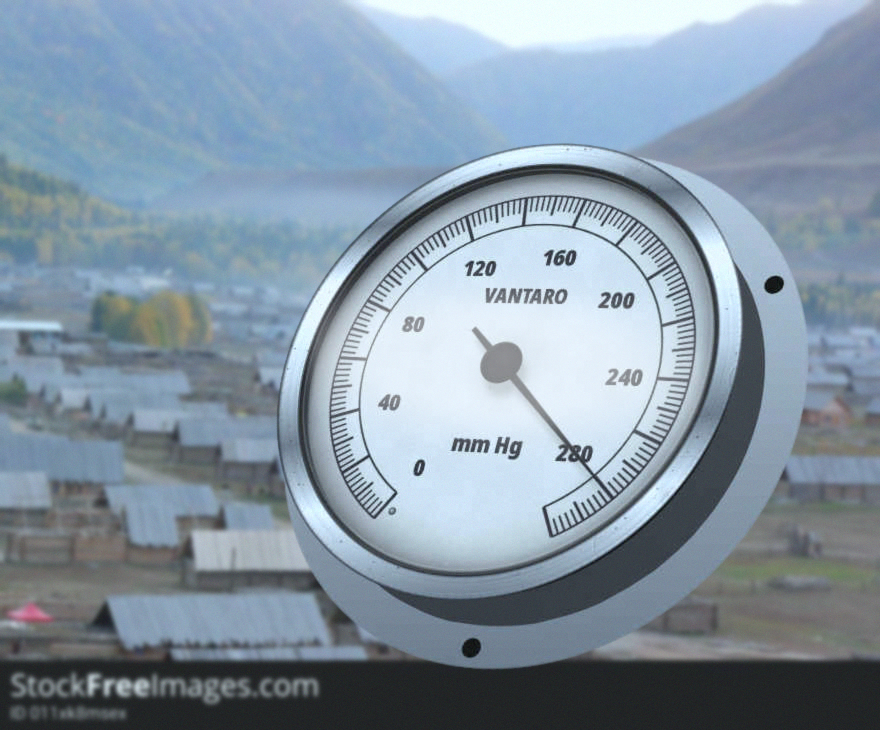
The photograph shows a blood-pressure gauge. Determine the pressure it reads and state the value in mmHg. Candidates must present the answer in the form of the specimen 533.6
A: 280
